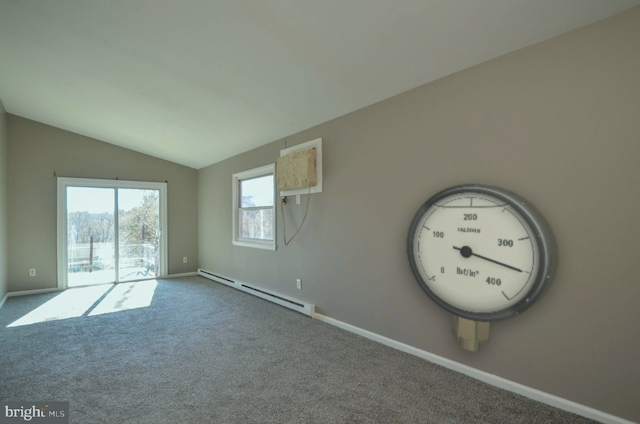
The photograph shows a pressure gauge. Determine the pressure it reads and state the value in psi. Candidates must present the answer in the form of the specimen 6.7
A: 350
